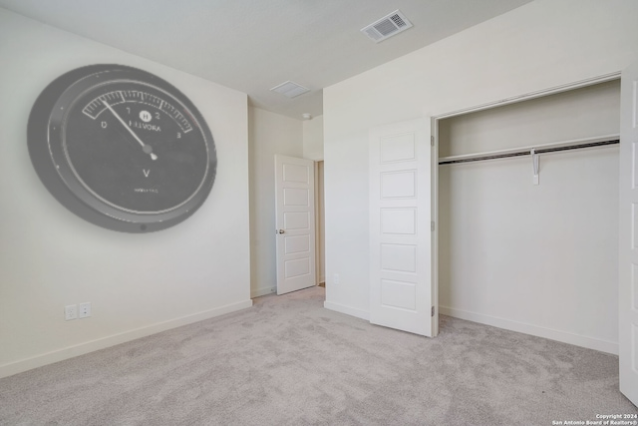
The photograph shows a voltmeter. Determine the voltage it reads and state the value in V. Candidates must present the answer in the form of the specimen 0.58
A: 0.5
